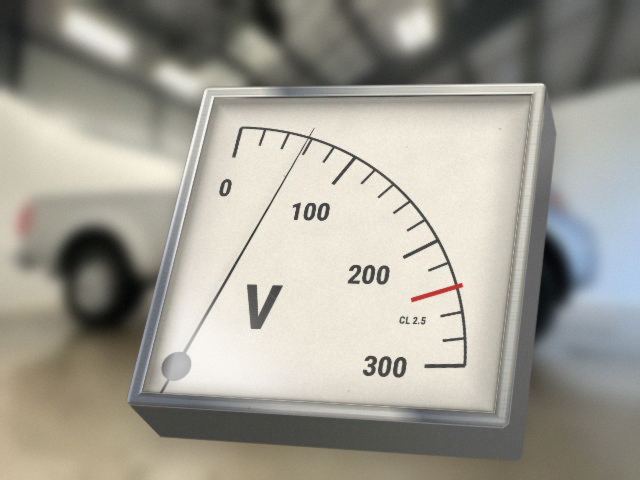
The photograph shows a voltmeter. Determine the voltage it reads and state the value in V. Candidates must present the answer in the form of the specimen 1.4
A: 60
